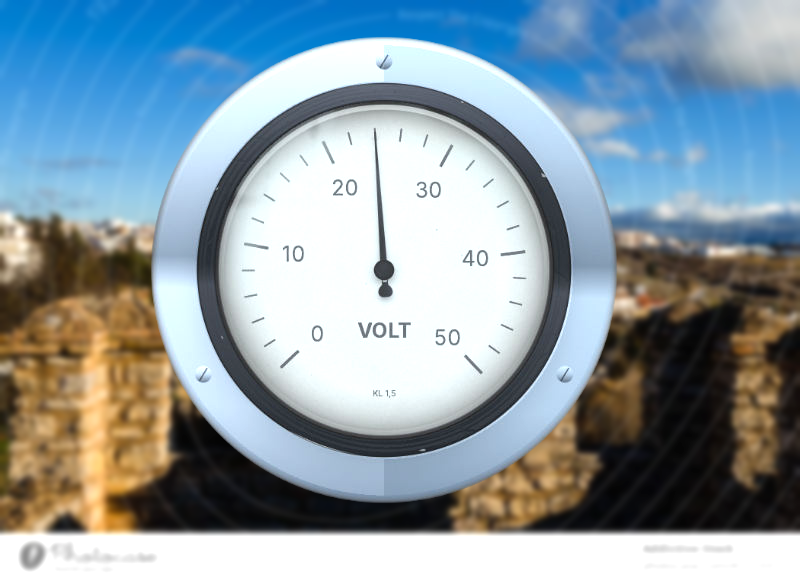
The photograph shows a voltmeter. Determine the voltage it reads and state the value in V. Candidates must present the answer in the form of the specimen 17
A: 24
